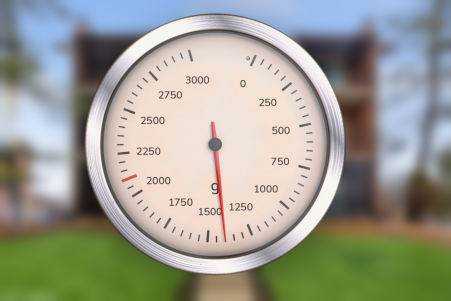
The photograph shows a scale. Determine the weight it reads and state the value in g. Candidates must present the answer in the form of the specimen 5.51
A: 1400
